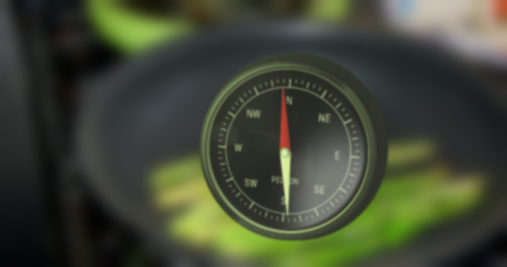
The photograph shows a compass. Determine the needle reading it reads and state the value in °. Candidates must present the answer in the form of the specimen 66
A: 355
